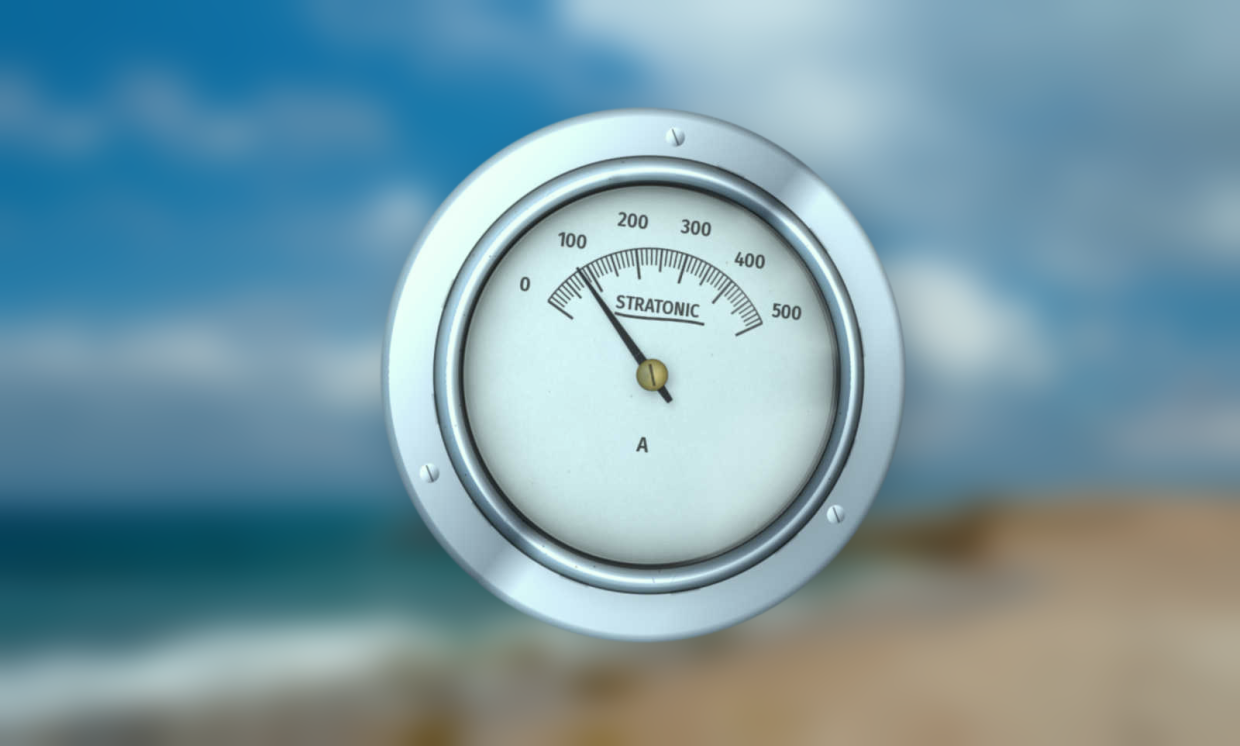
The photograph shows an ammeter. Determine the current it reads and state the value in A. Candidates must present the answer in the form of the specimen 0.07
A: 80
